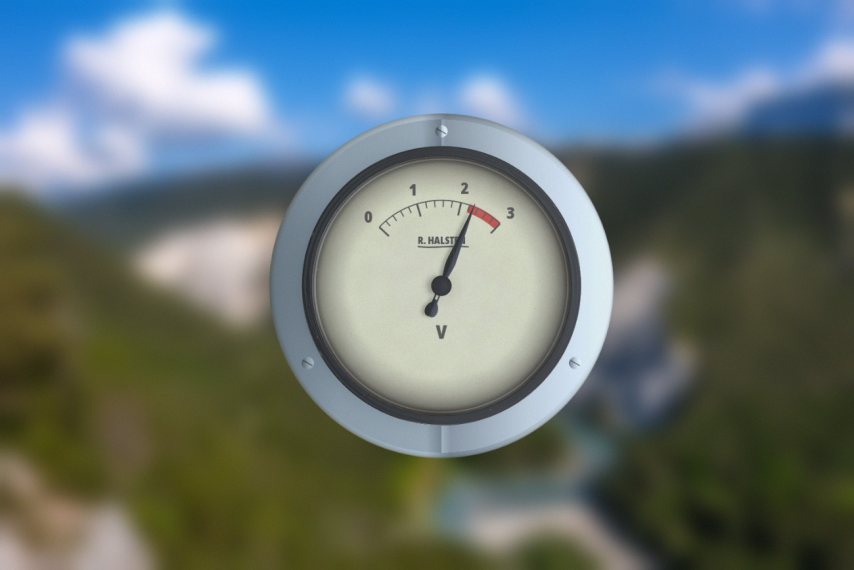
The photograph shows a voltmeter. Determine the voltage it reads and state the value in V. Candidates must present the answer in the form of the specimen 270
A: 2.3
